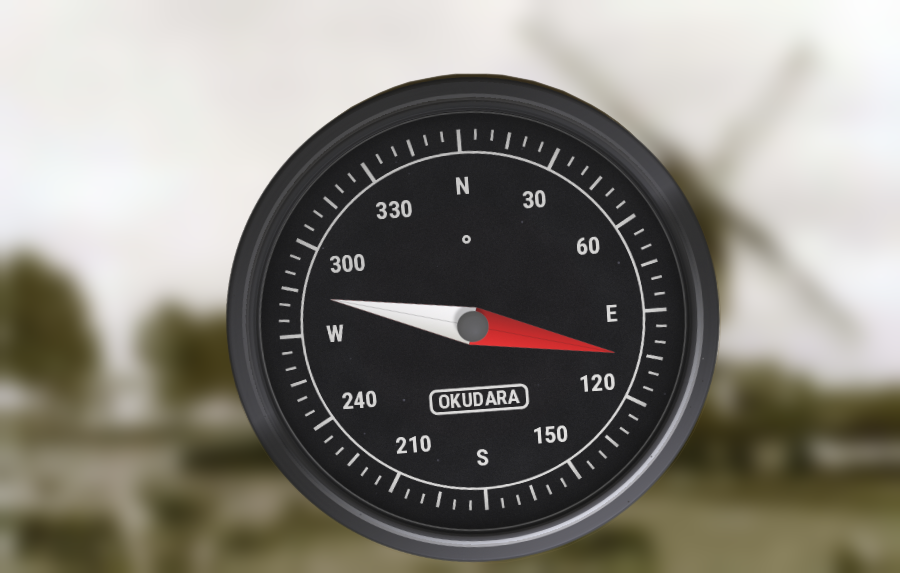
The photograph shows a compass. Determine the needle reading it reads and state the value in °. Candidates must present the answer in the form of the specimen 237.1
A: 105
